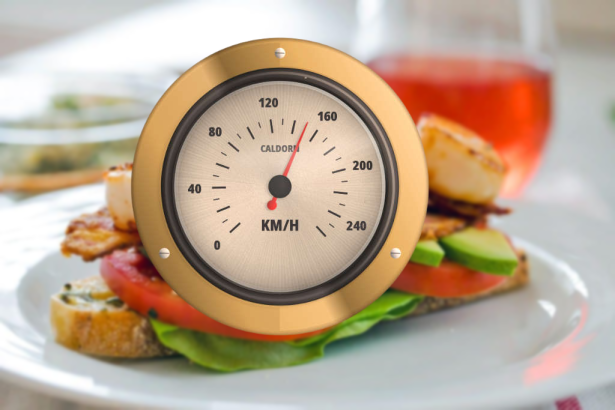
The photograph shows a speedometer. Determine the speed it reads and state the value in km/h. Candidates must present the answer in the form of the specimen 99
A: 150
